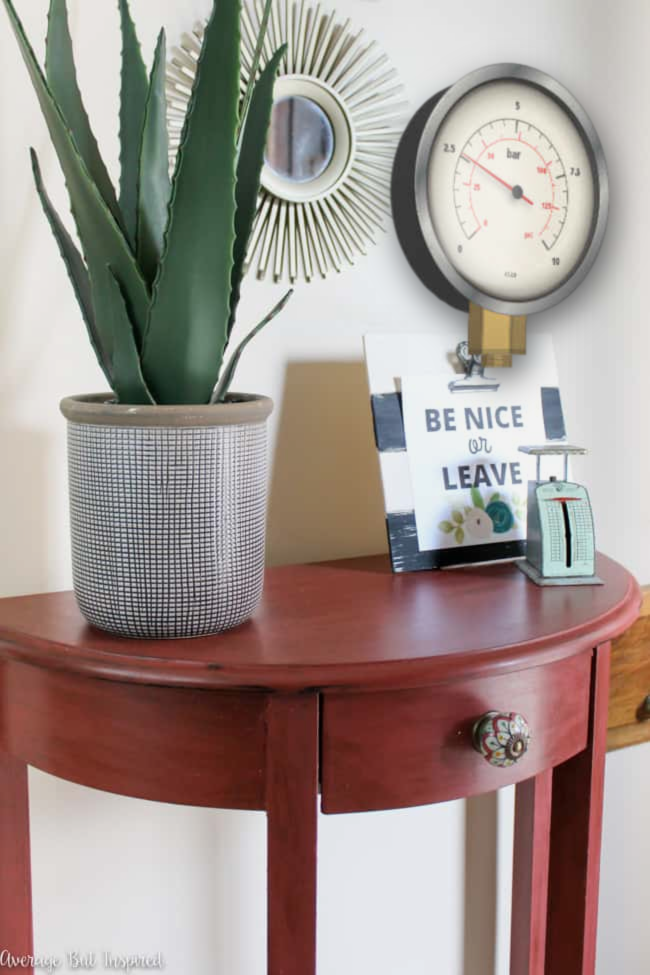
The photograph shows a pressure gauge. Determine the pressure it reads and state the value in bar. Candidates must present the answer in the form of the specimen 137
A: 2.5
